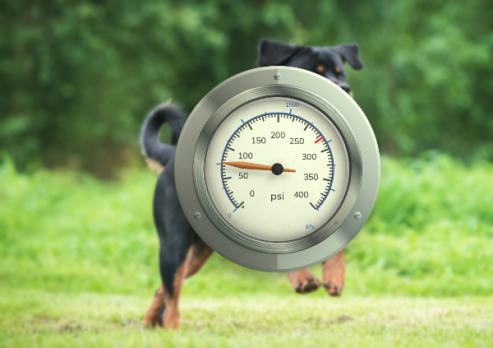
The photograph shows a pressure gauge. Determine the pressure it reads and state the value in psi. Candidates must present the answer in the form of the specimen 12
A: 75
